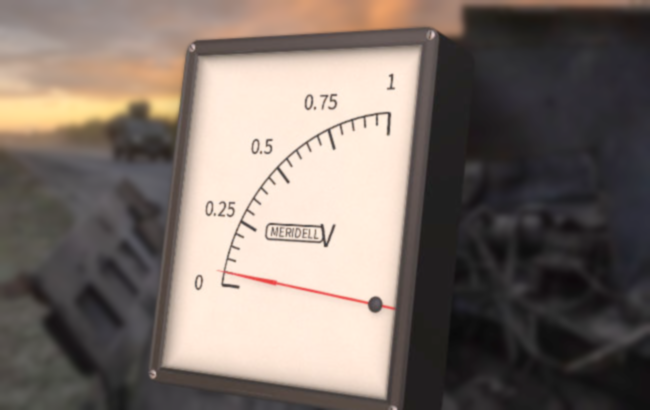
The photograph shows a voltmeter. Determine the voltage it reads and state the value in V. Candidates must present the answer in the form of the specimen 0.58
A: 0.05
